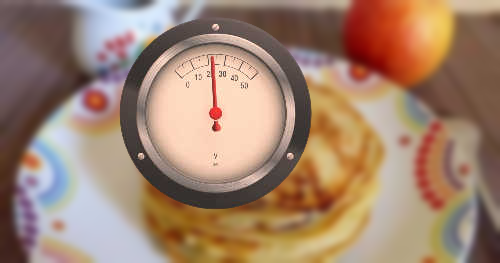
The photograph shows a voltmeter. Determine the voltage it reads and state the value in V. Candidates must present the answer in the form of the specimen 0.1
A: 22.5
